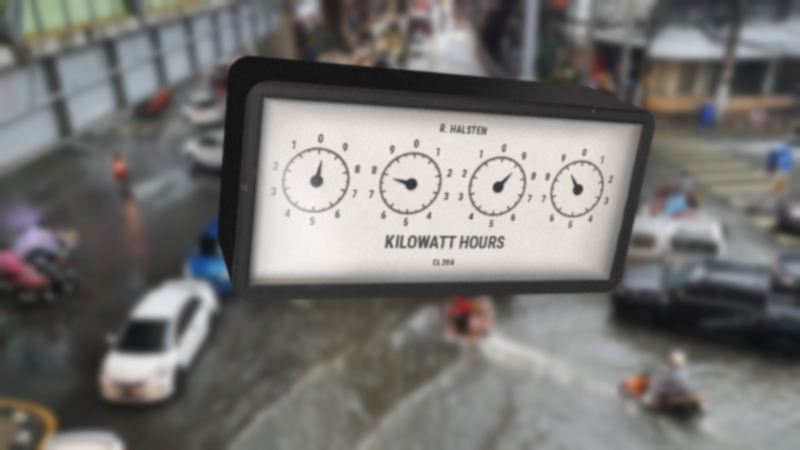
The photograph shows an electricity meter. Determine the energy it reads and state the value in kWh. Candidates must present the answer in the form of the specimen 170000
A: 9789
